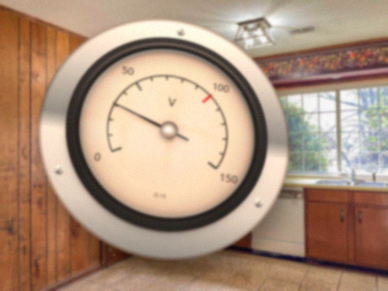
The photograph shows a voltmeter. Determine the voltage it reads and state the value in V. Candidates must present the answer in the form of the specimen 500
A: 30
